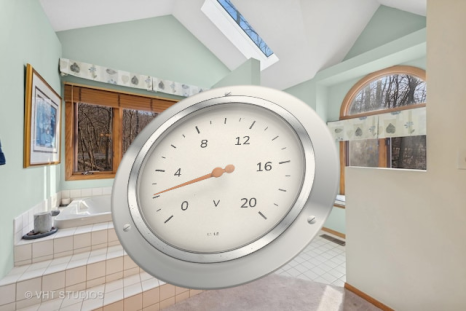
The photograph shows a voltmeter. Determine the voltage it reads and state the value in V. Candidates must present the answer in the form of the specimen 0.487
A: 2
